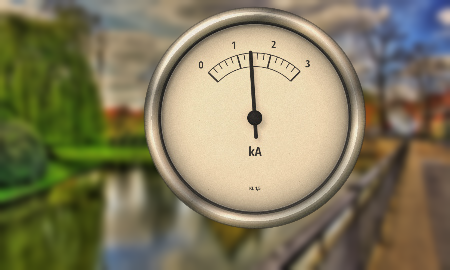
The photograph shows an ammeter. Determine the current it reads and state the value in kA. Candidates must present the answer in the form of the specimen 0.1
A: 1.4
